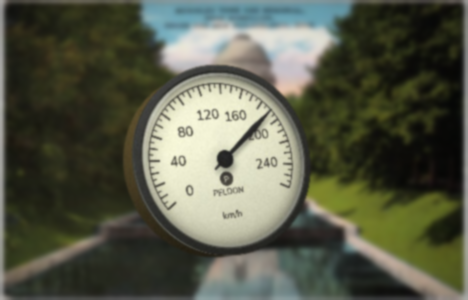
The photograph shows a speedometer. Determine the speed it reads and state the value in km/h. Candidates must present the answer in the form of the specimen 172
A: 190
